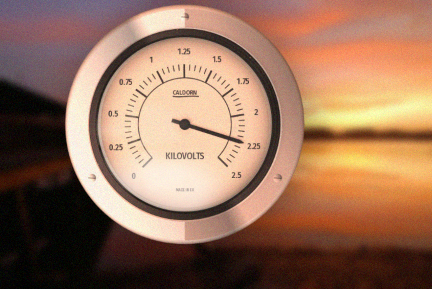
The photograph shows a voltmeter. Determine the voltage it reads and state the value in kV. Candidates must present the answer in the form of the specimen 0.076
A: 2.25
